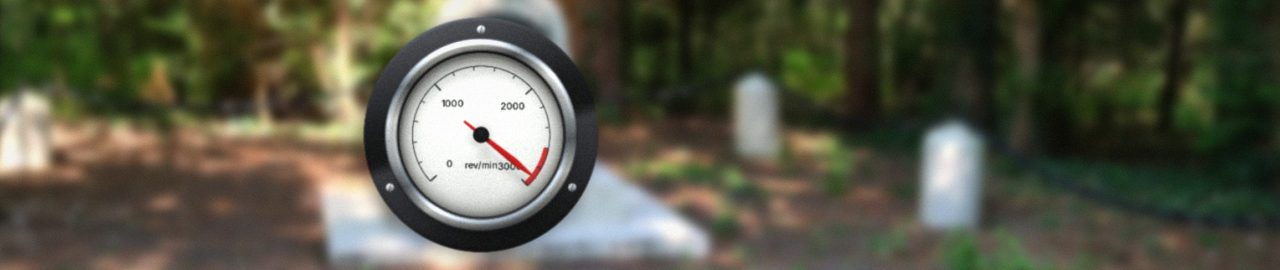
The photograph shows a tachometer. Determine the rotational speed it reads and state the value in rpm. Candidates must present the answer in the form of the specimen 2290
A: 2900
